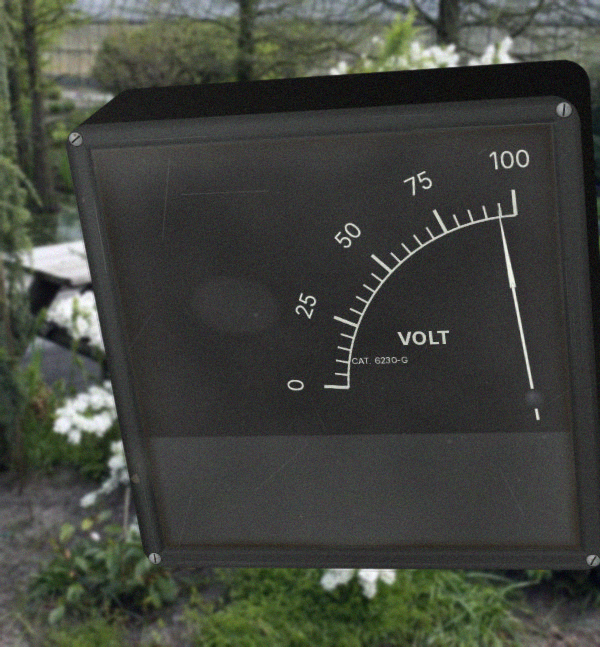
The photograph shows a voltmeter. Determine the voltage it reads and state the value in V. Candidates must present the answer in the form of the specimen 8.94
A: 95
